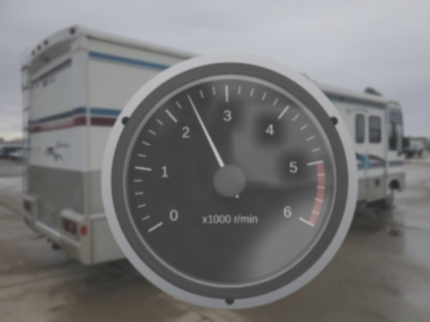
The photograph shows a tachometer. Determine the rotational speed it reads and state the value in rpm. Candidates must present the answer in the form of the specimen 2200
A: 2400
